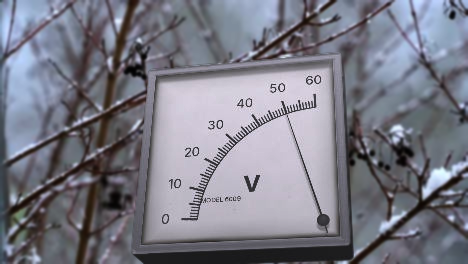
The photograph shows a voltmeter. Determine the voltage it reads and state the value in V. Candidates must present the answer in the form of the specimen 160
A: 50
